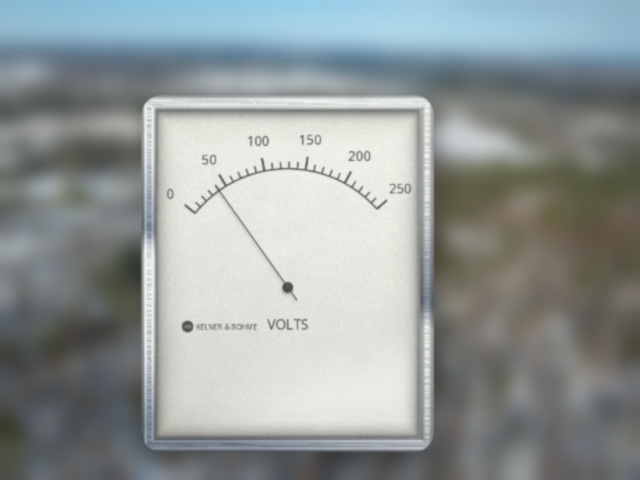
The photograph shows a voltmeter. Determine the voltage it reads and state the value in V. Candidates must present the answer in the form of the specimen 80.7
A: 40
